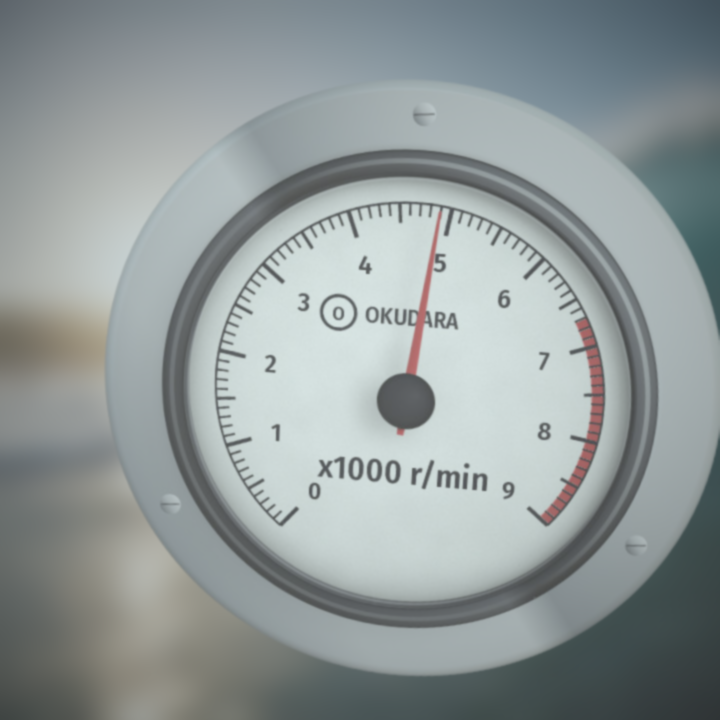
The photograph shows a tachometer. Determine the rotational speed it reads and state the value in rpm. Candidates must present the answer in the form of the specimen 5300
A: 4900
